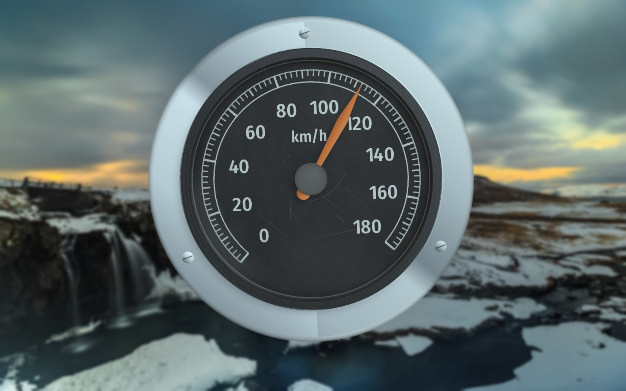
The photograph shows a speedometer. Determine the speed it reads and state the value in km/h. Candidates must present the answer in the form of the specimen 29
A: 112
